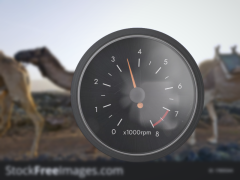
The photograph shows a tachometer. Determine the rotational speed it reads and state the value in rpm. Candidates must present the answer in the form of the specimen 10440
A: 3500
